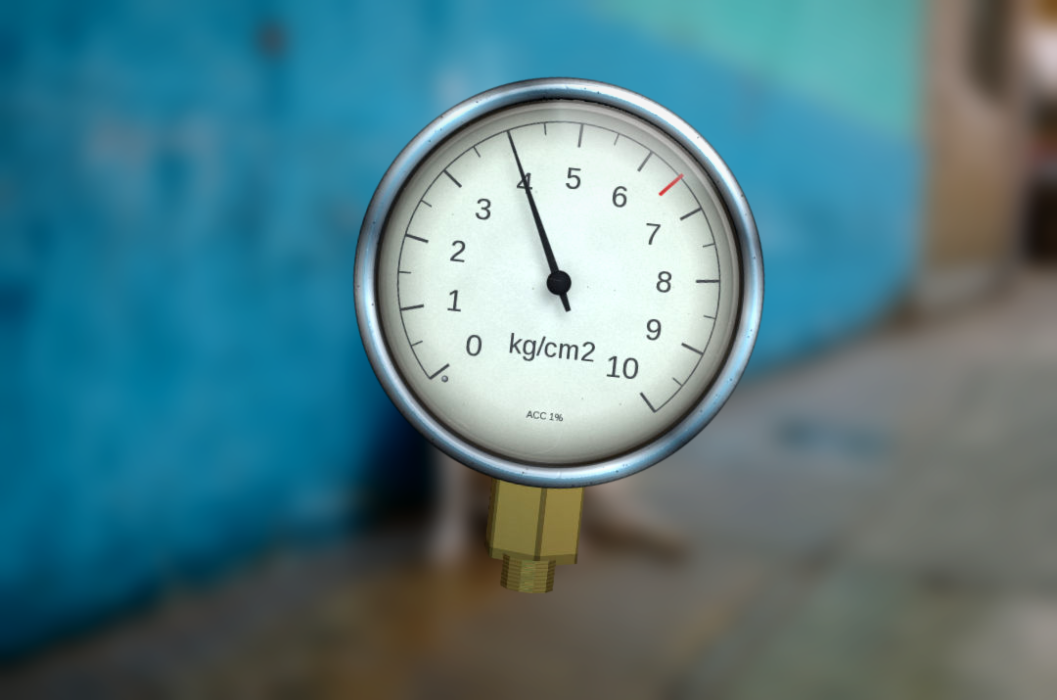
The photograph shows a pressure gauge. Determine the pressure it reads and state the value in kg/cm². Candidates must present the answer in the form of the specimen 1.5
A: 4
